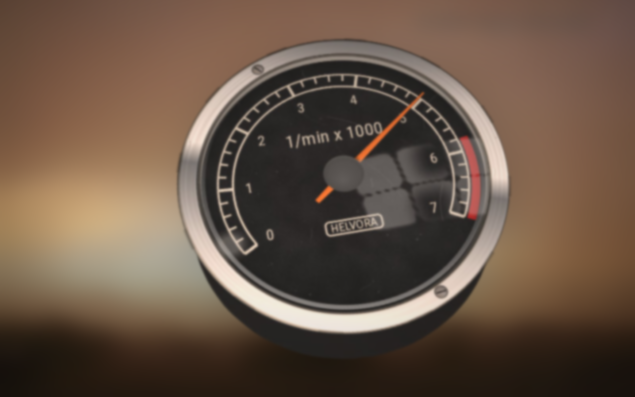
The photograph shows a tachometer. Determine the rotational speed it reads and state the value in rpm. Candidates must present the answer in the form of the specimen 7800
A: 5000
